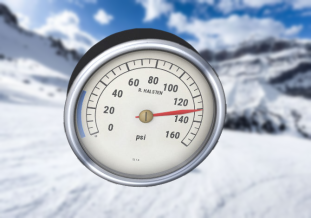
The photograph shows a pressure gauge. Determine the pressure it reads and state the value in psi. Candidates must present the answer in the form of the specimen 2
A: 130
